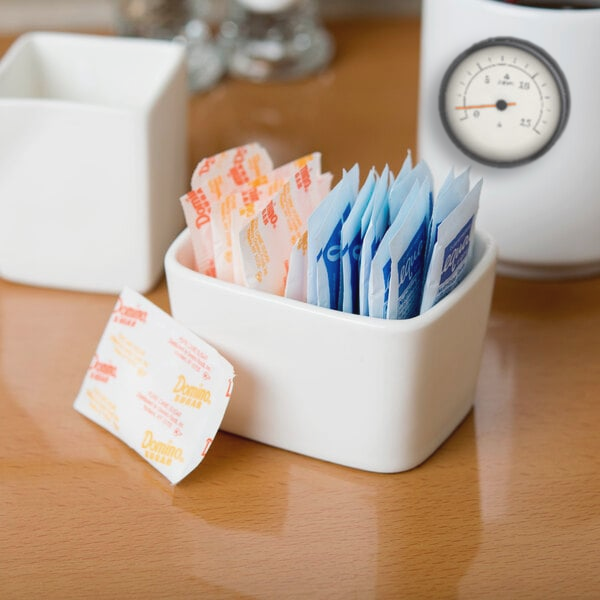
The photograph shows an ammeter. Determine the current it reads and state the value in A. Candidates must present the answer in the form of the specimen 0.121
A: 1
